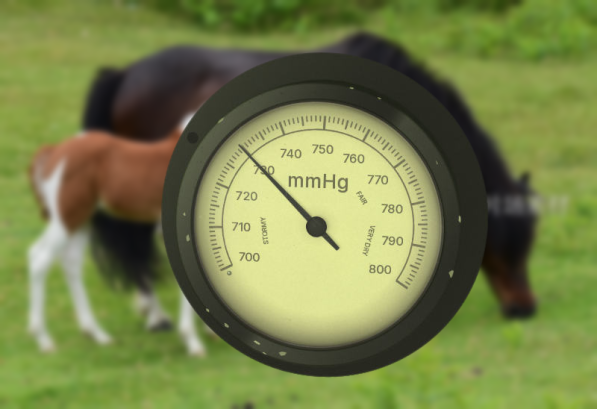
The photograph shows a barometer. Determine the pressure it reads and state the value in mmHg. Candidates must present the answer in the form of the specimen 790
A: 730
